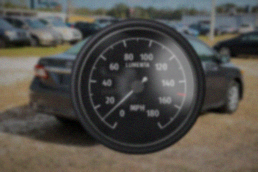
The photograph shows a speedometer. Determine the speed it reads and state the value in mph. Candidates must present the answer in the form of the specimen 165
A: 10
